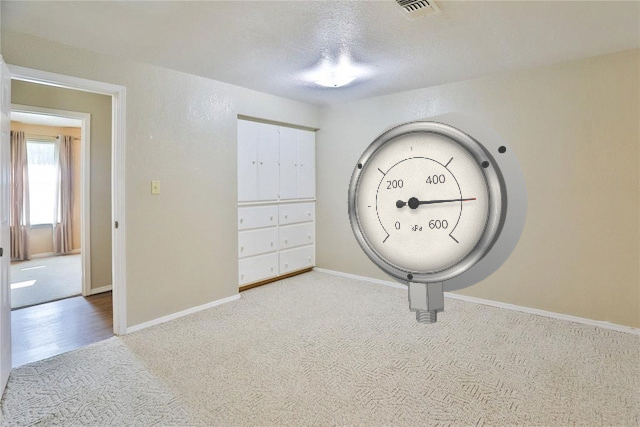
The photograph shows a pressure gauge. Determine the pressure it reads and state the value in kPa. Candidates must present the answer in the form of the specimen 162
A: 500
